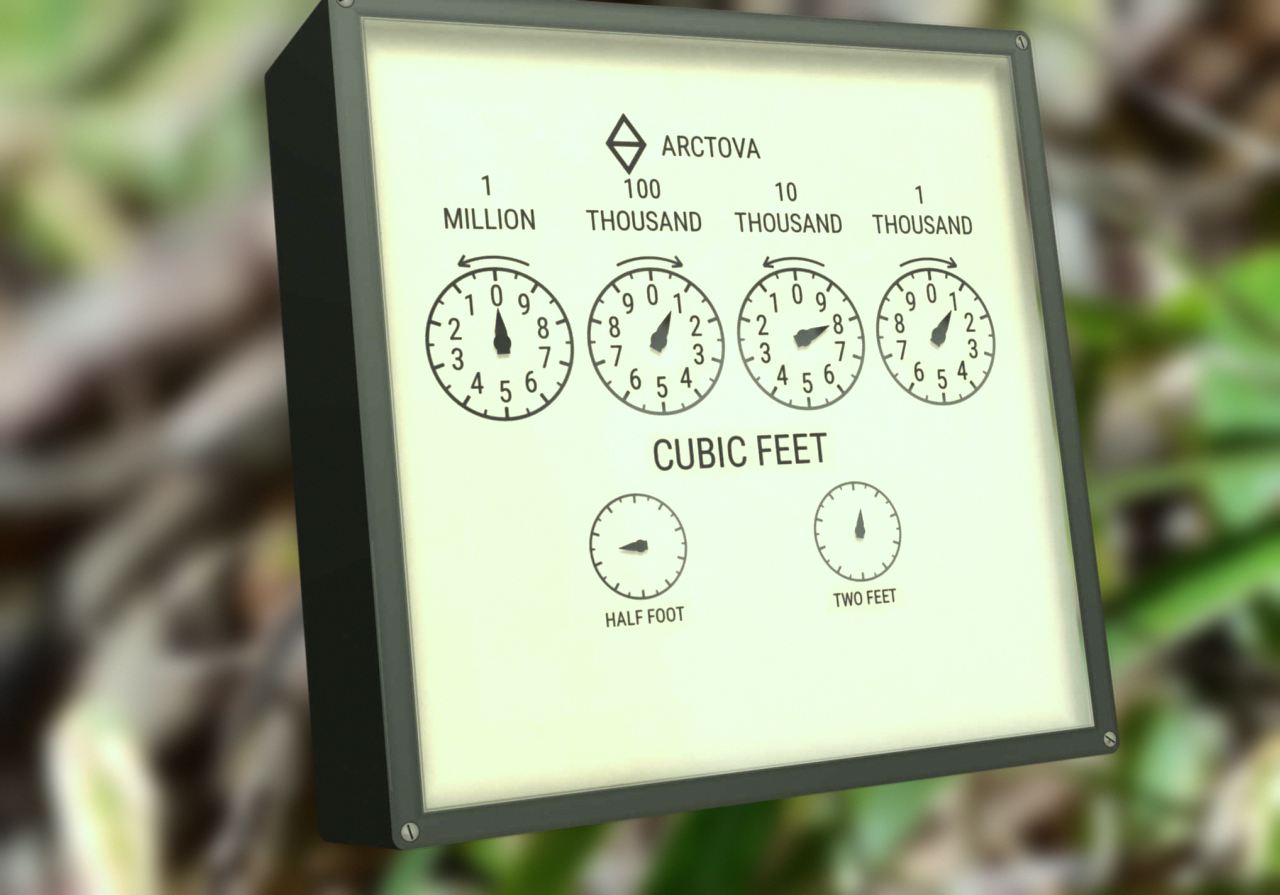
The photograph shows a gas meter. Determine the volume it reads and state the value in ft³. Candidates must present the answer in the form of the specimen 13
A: 8100
